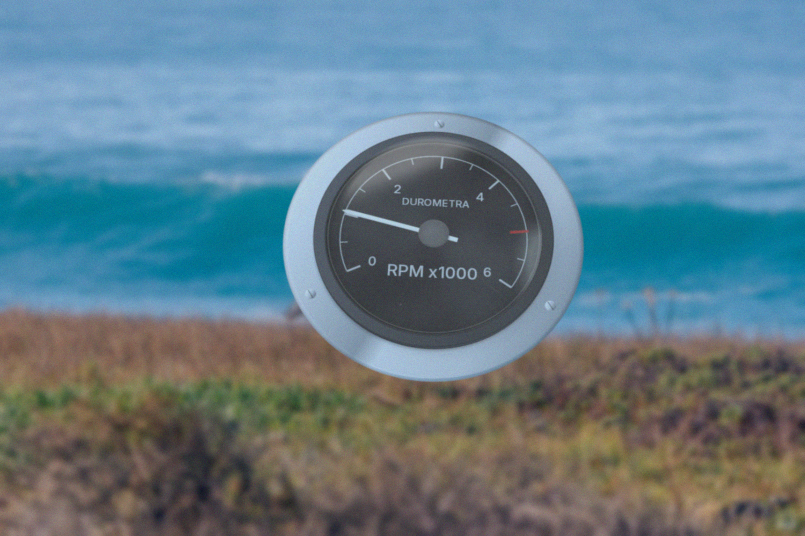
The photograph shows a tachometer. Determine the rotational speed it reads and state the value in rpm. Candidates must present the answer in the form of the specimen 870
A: 1000
